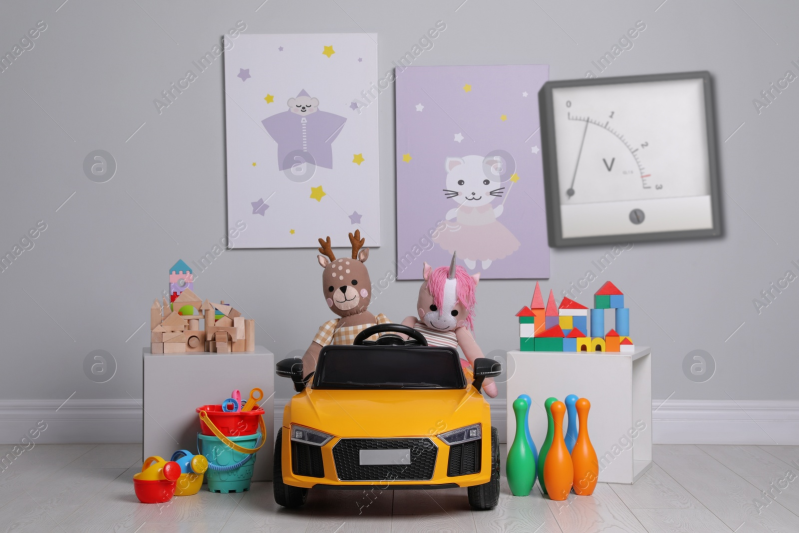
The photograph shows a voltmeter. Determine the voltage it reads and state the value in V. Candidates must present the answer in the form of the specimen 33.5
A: 0.5
